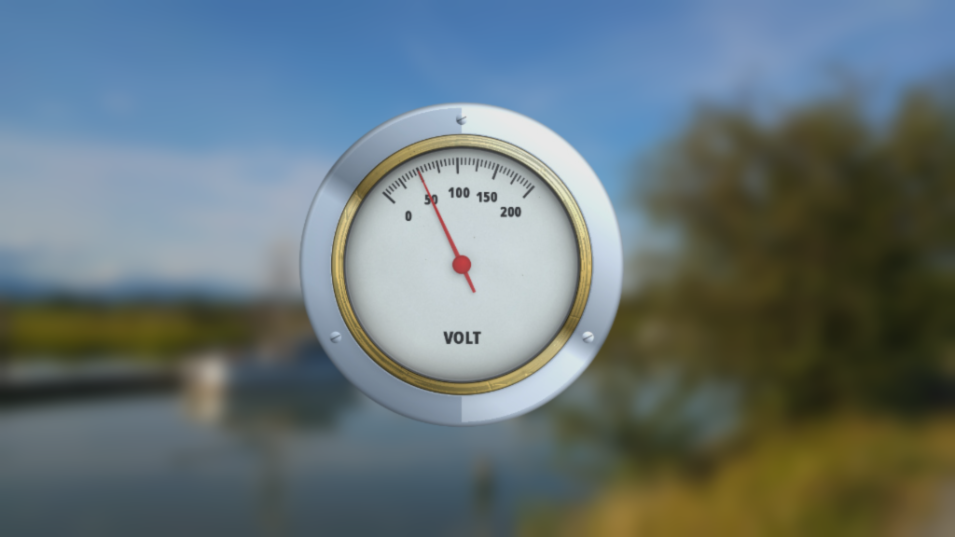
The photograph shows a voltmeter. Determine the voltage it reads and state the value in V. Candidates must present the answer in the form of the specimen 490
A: 50
